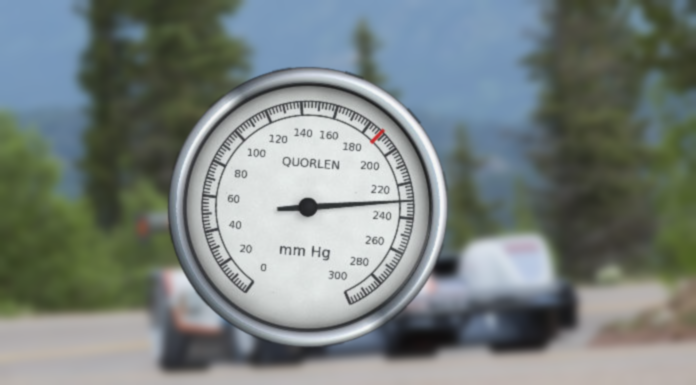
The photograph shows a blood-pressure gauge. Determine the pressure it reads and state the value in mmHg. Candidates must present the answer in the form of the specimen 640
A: 230
